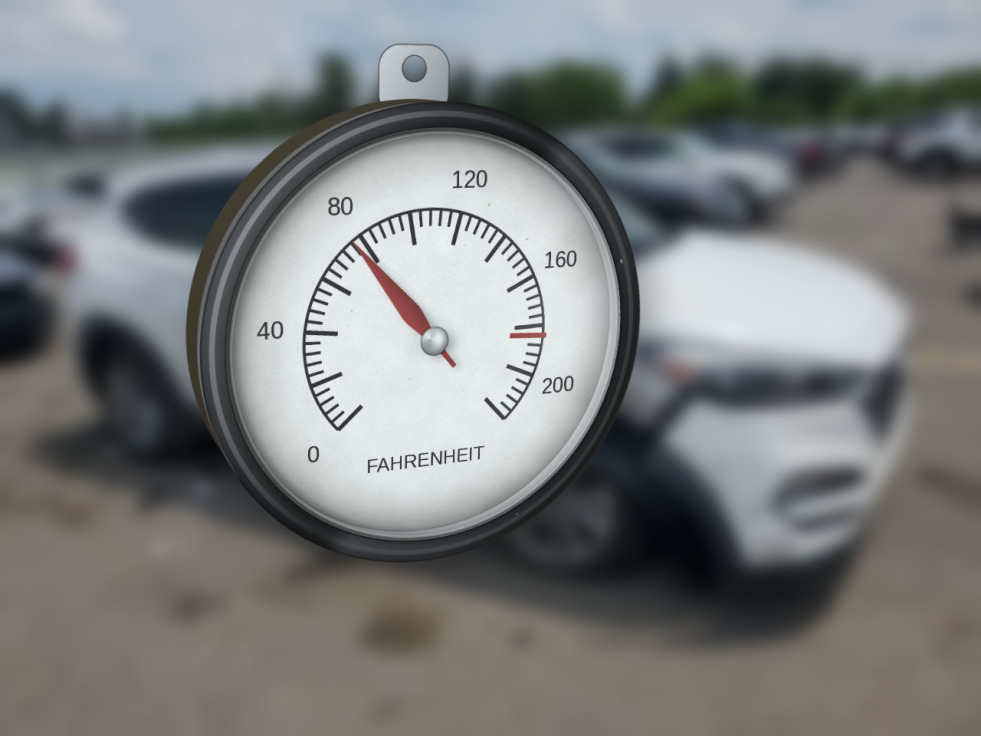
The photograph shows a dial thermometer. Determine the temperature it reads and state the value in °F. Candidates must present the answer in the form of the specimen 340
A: 76
